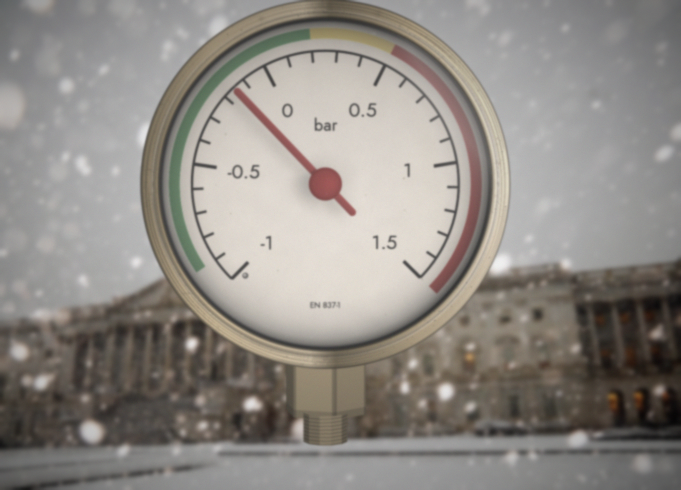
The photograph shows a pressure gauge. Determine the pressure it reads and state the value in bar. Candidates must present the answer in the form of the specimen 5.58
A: -0.15
